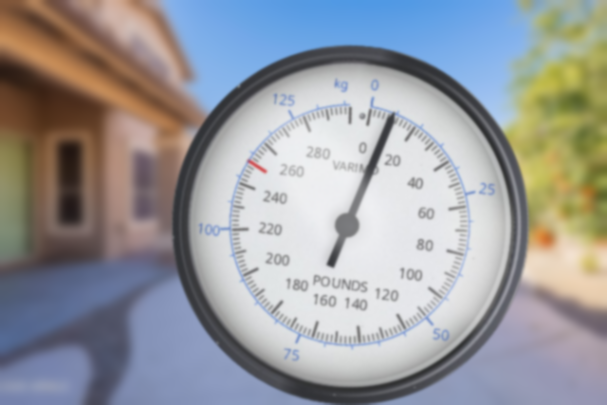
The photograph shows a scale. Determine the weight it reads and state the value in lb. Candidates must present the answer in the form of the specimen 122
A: 10
